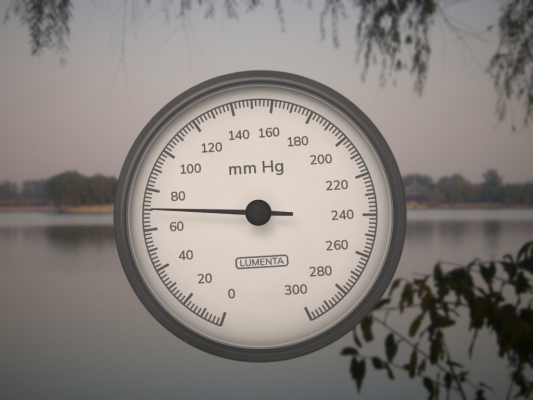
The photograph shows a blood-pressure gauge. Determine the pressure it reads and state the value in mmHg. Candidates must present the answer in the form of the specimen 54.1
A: 70
